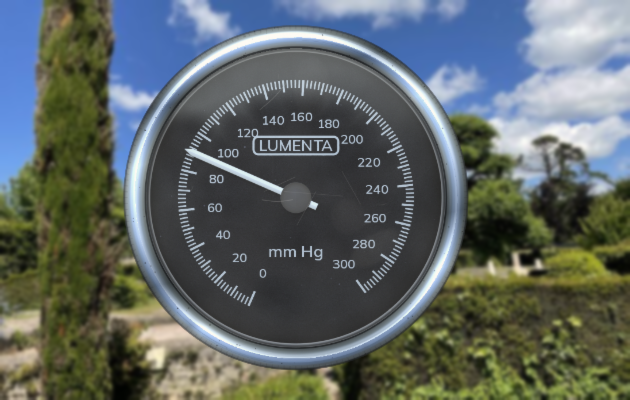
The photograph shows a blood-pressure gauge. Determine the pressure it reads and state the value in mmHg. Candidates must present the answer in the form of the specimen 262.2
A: 90
